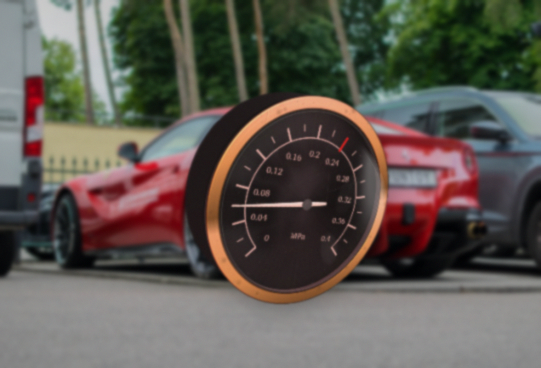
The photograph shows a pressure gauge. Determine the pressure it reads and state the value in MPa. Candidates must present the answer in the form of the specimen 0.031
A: 0.06
